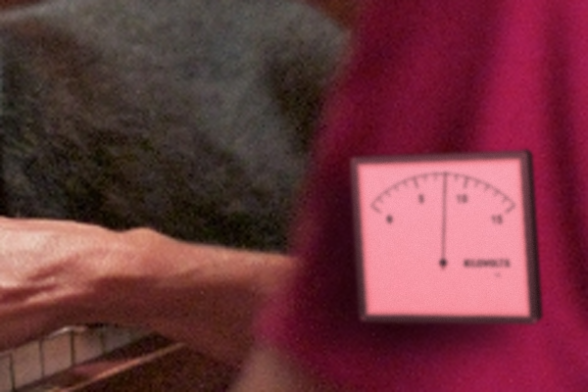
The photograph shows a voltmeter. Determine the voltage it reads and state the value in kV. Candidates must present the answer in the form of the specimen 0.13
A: 8
